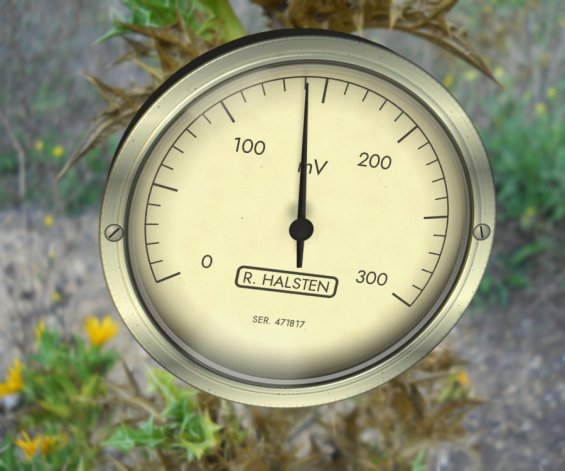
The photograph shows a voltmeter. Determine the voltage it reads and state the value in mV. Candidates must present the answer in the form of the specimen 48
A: 140
